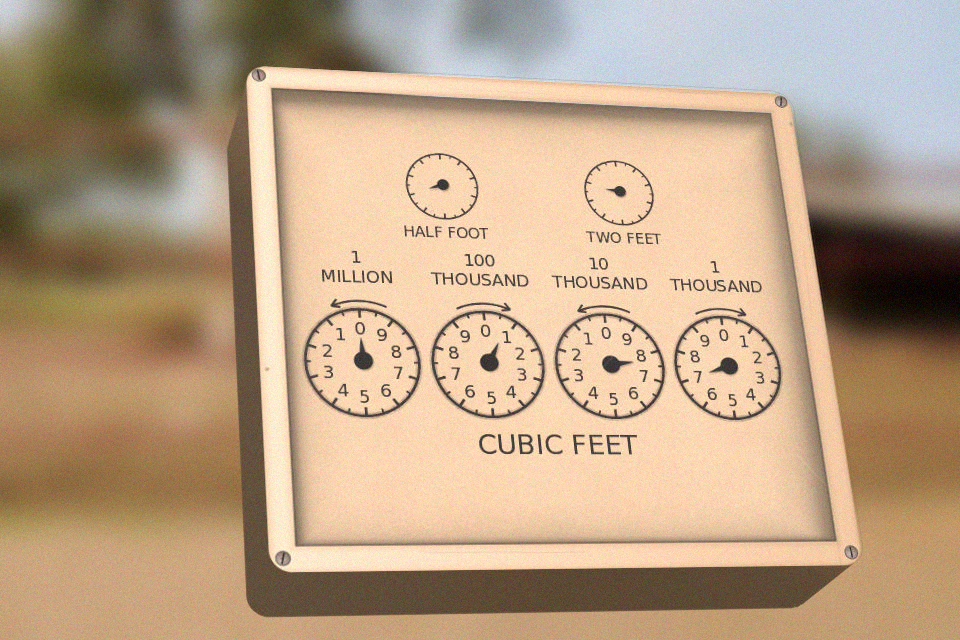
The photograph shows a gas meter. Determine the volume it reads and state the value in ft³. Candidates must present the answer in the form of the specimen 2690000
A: 7700
